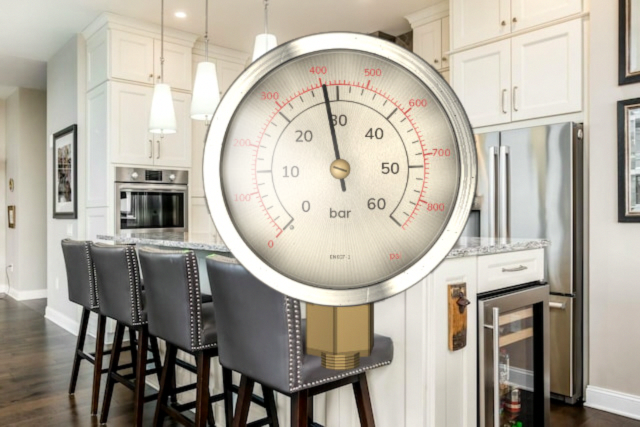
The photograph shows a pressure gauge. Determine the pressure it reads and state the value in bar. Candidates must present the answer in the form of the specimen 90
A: 28
